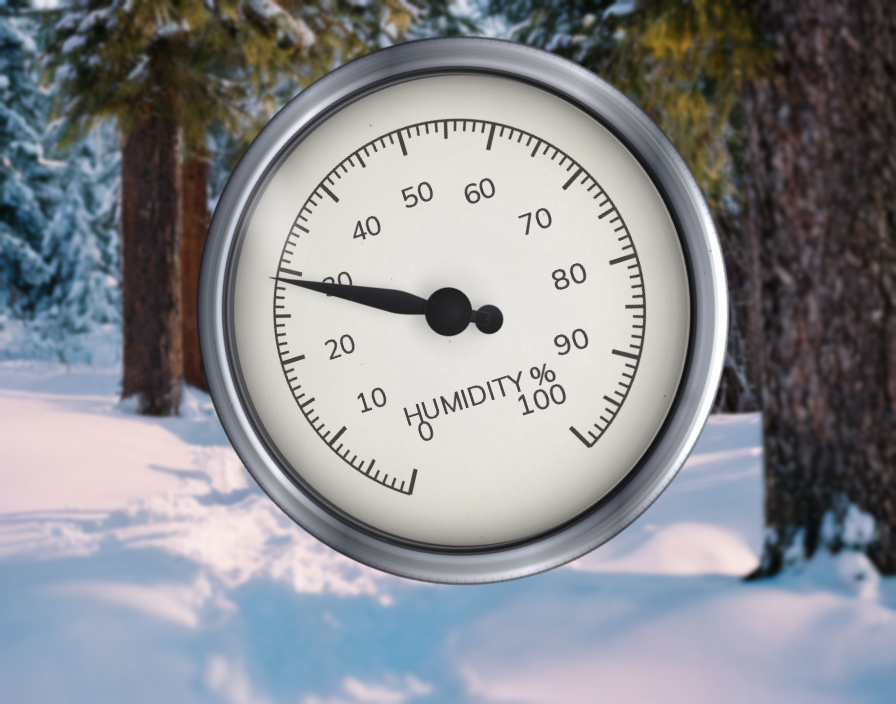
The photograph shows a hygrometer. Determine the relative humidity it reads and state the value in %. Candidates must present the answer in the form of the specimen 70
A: 29
